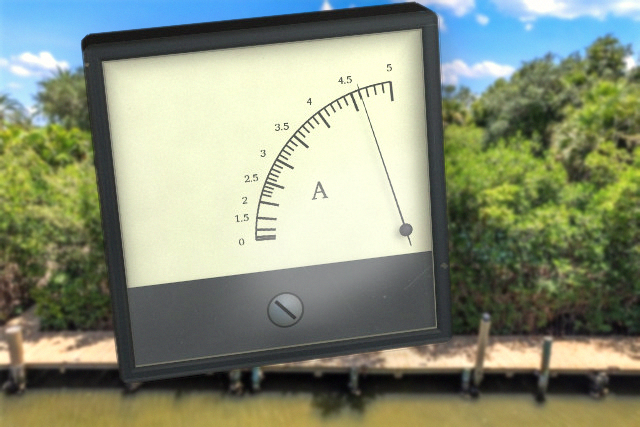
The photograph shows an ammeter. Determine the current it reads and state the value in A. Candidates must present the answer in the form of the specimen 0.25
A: 4.6
